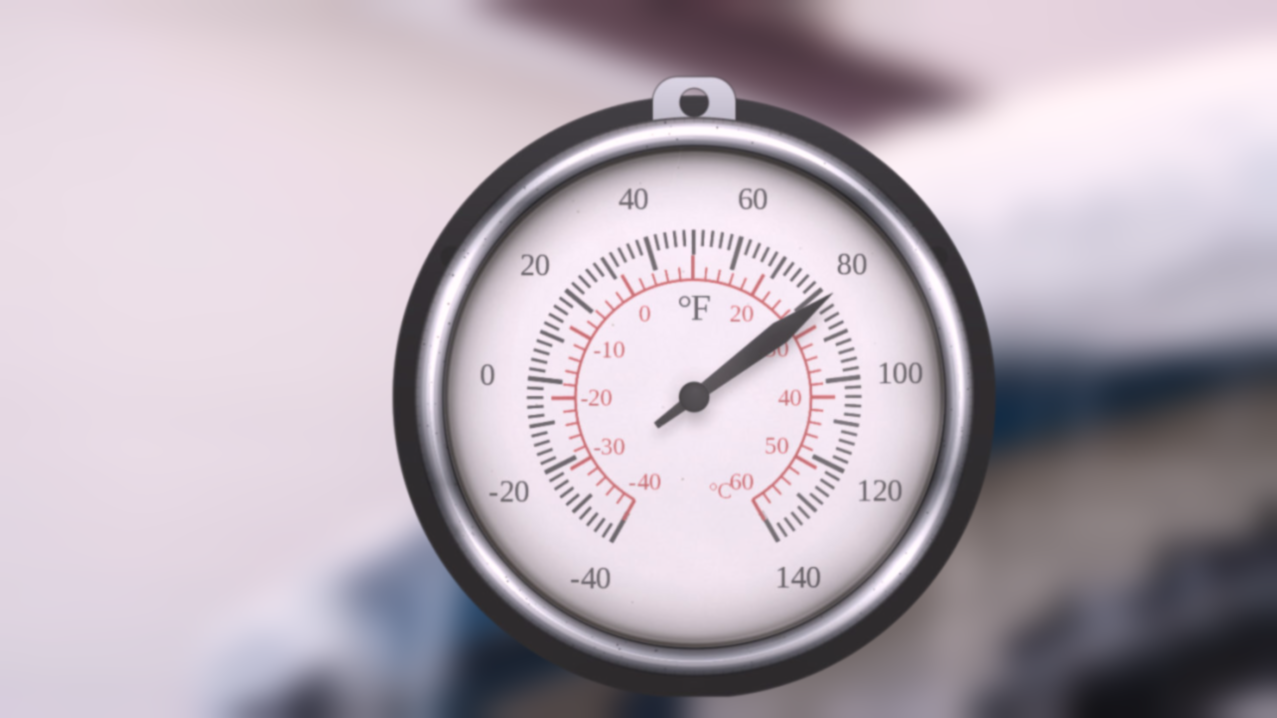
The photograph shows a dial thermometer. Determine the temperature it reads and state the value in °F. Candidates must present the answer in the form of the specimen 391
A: 82
